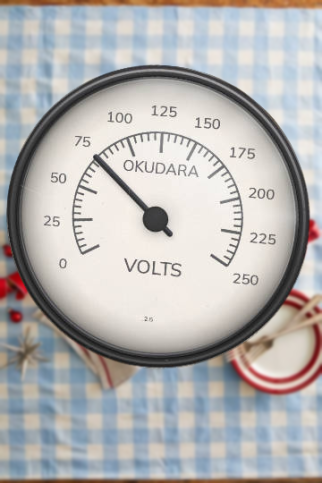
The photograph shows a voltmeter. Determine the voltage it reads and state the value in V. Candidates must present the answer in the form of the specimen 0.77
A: 75
